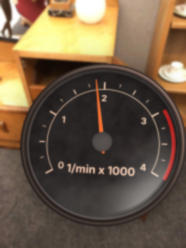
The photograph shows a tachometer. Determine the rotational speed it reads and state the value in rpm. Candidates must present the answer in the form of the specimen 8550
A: 1875
